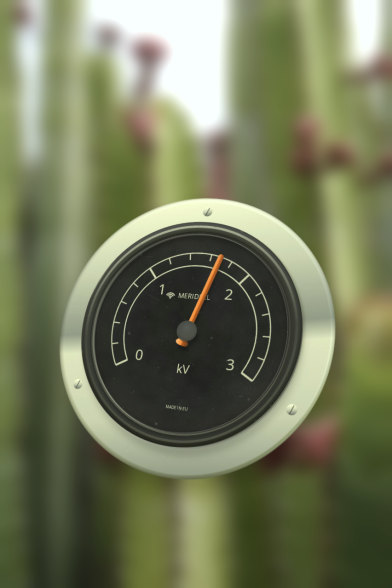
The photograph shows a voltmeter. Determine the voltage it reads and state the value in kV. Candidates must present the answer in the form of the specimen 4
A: 1.7
